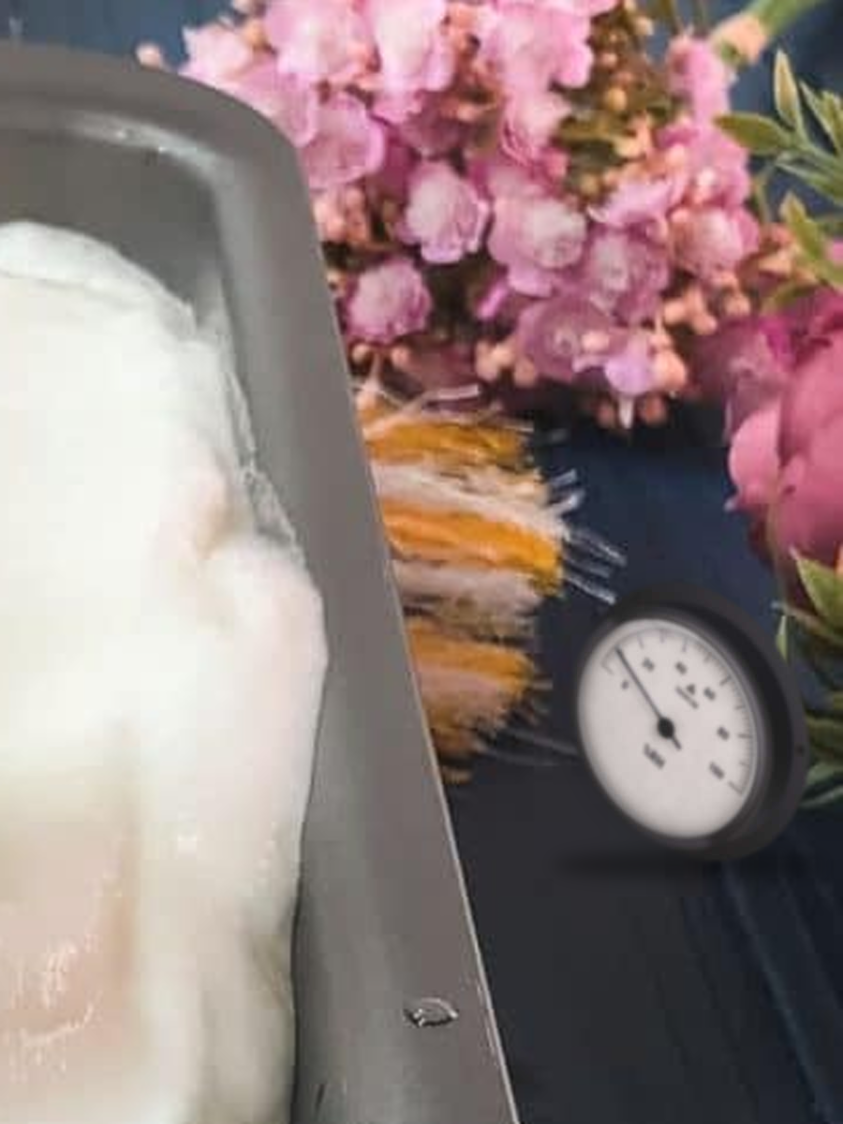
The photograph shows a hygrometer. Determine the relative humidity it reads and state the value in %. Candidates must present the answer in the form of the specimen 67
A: 10
